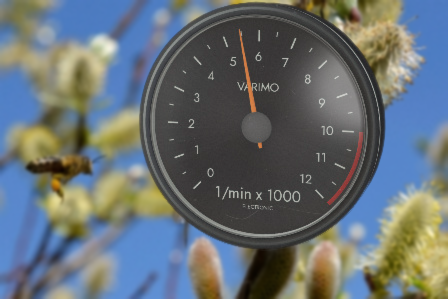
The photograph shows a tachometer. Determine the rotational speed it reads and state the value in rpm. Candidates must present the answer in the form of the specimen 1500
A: 5500
